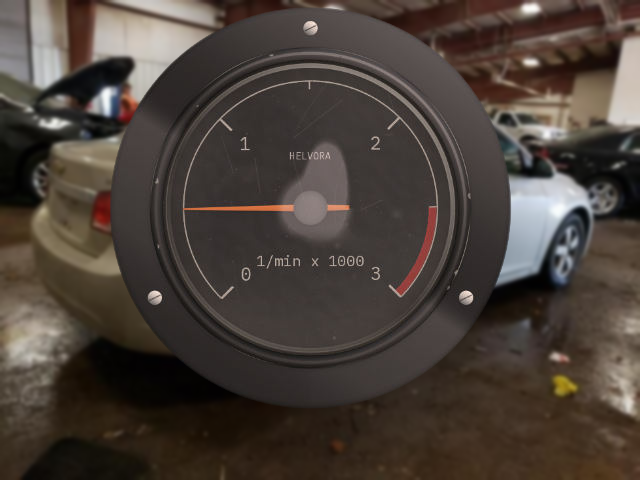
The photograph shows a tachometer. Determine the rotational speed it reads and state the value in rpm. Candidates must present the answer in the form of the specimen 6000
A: 500
